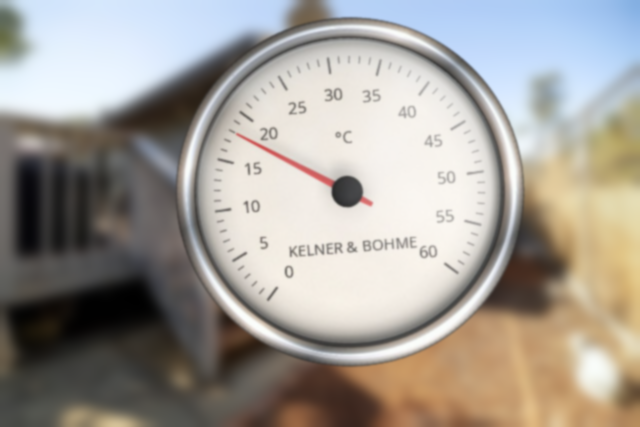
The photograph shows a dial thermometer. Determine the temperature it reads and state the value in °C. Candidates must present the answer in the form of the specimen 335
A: 18
